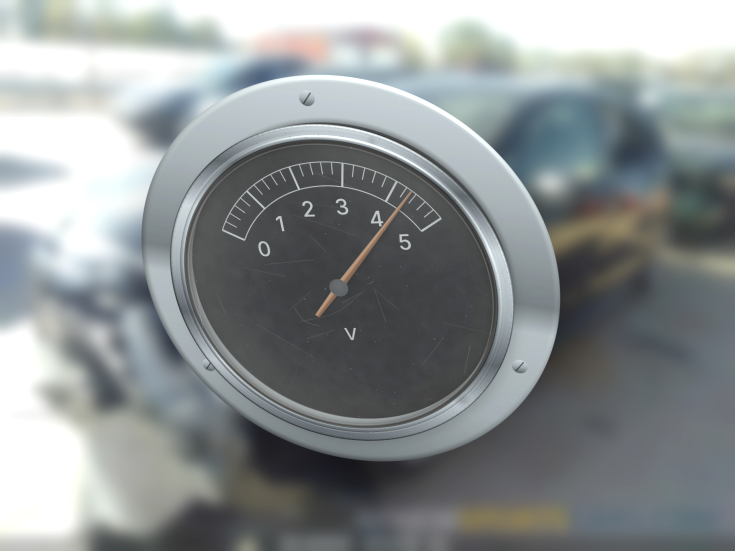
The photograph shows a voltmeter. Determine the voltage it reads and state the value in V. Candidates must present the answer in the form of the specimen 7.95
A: 4.3
